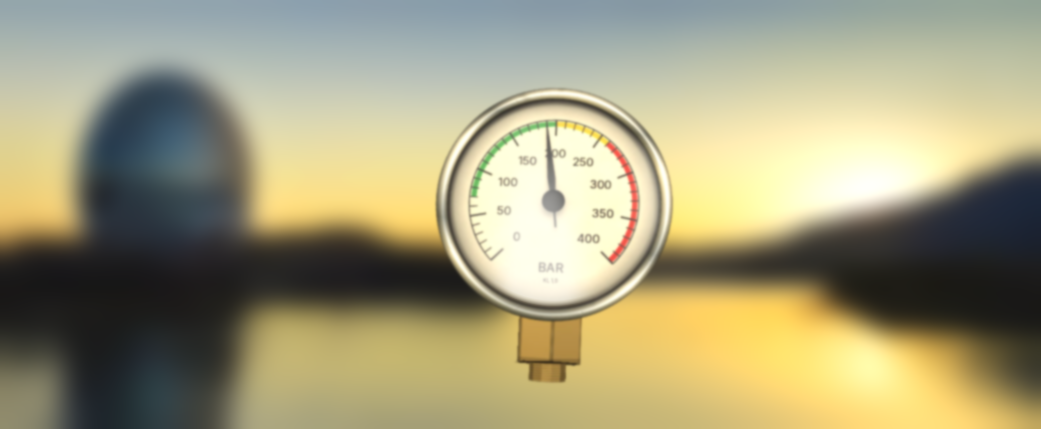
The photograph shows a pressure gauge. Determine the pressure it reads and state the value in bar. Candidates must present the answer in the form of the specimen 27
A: 190
